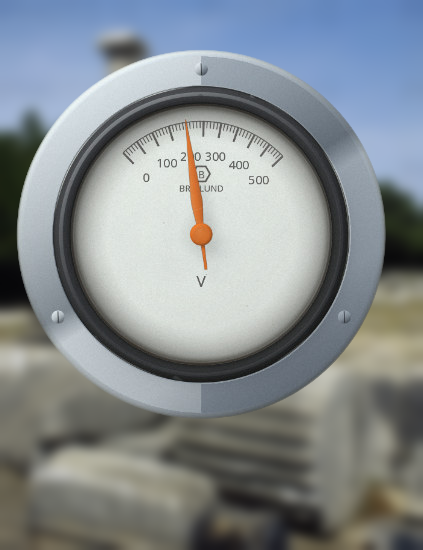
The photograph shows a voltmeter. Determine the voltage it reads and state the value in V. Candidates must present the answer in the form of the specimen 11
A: 200
